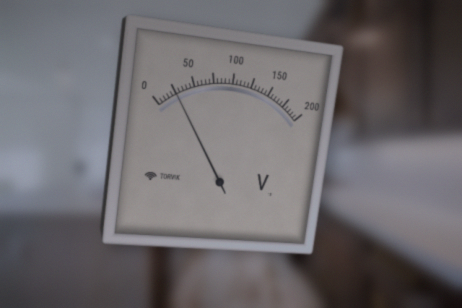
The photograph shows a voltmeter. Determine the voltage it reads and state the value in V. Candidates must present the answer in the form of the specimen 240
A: 25
